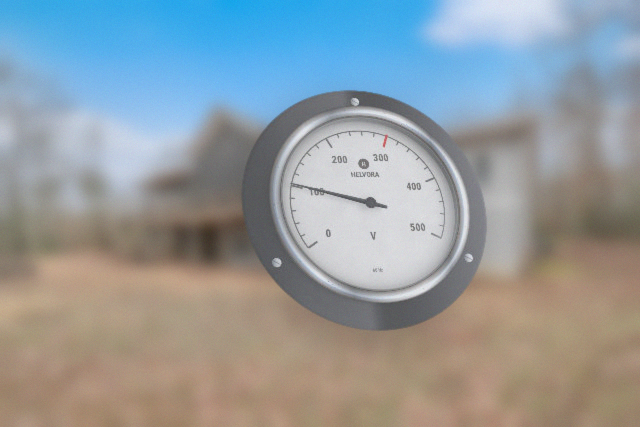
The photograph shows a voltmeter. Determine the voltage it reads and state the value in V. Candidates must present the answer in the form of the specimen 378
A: 100
